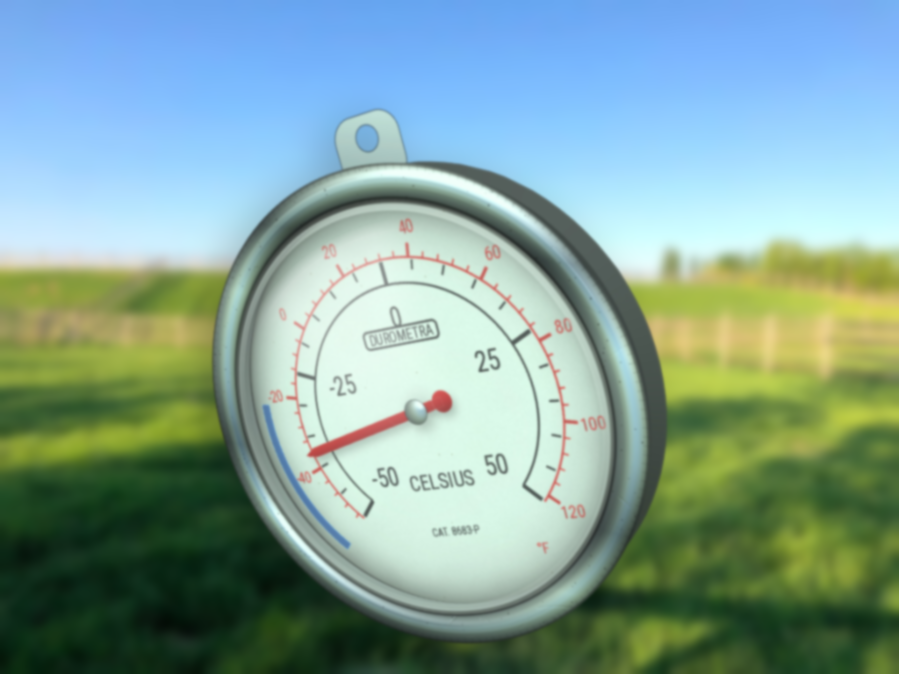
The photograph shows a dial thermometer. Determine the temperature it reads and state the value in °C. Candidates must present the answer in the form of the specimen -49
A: -37.5
